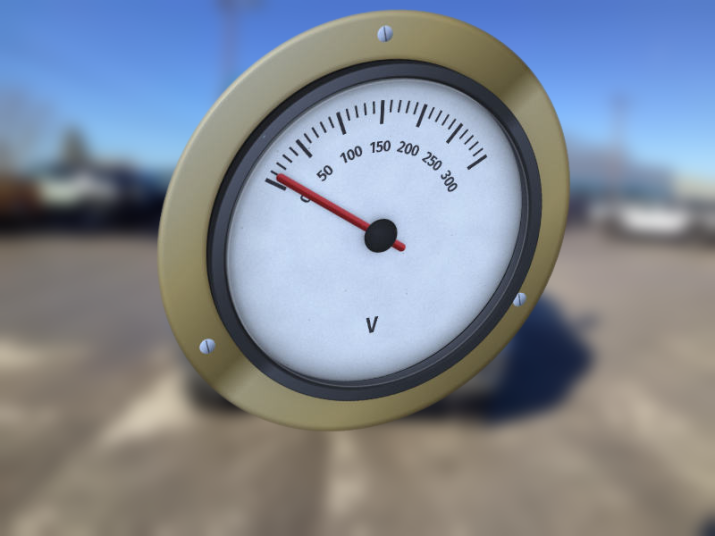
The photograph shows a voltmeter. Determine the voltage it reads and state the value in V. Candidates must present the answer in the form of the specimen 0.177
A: 10
